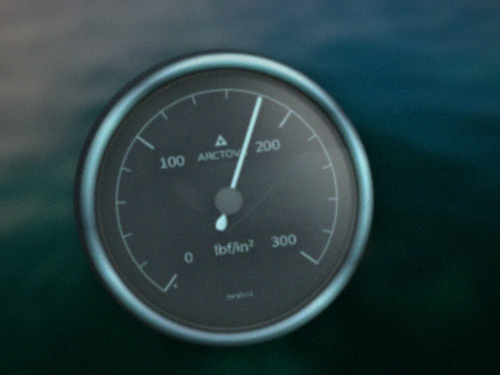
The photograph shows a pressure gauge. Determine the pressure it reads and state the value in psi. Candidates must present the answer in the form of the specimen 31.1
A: 180
